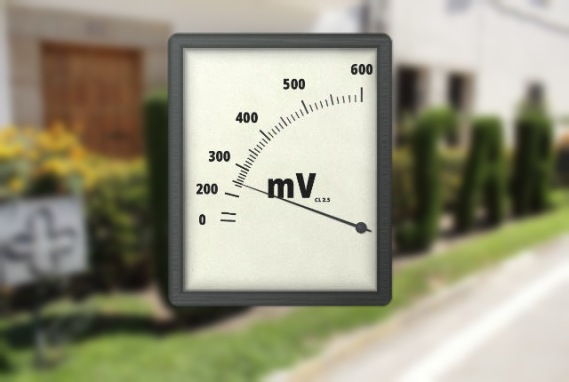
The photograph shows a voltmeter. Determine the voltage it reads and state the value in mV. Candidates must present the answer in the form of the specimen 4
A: 250
